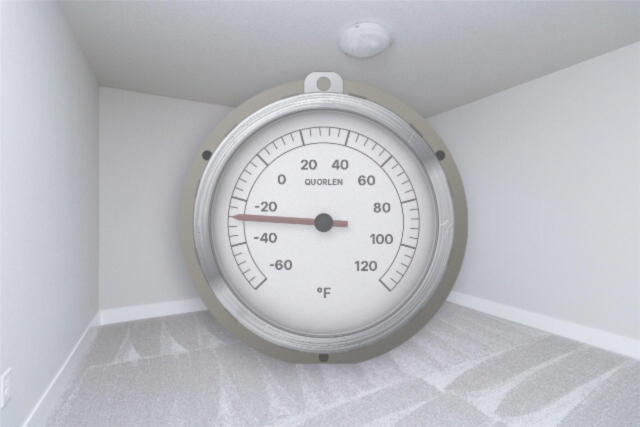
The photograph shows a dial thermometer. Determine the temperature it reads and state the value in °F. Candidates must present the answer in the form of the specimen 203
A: -28
